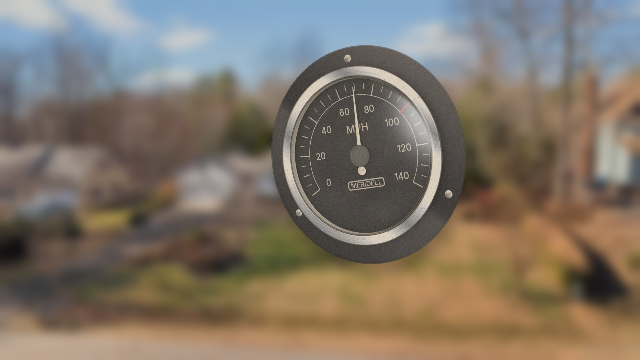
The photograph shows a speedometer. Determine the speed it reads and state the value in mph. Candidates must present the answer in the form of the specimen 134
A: 70
